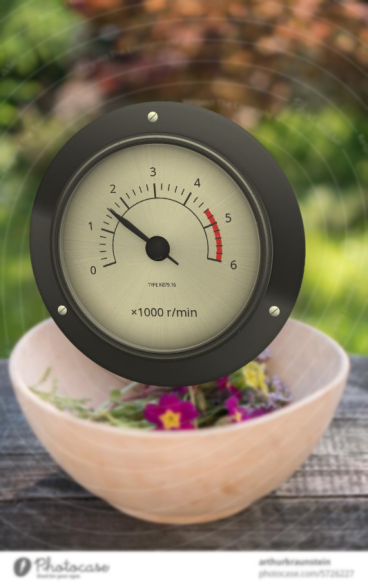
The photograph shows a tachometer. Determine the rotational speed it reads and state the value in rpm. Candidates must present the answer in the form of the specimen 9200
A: 1600
